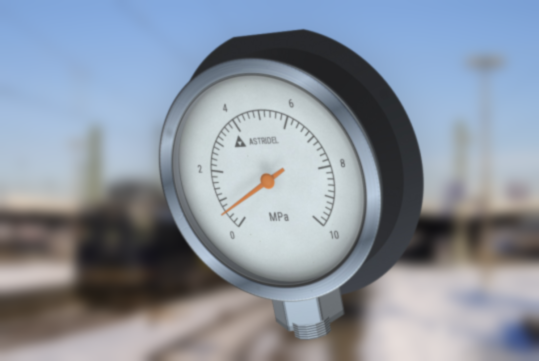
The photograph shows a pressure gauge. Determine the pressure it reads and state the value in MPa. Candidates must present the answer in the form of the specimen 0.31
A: 0.6
